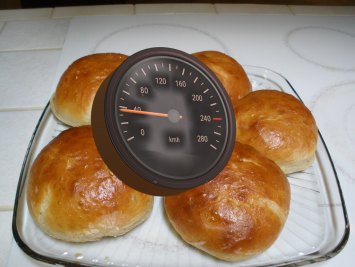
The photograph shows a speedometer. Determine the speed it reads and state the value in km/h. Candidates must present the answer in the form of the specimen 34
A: 35
